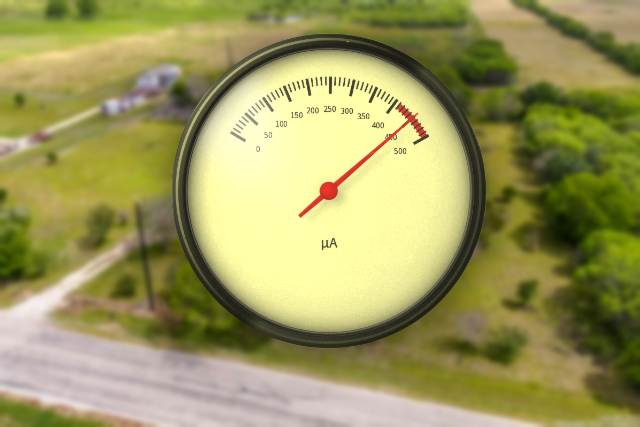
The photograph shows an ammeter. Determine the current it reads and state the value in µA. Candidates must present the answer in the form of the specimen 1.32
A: 450
